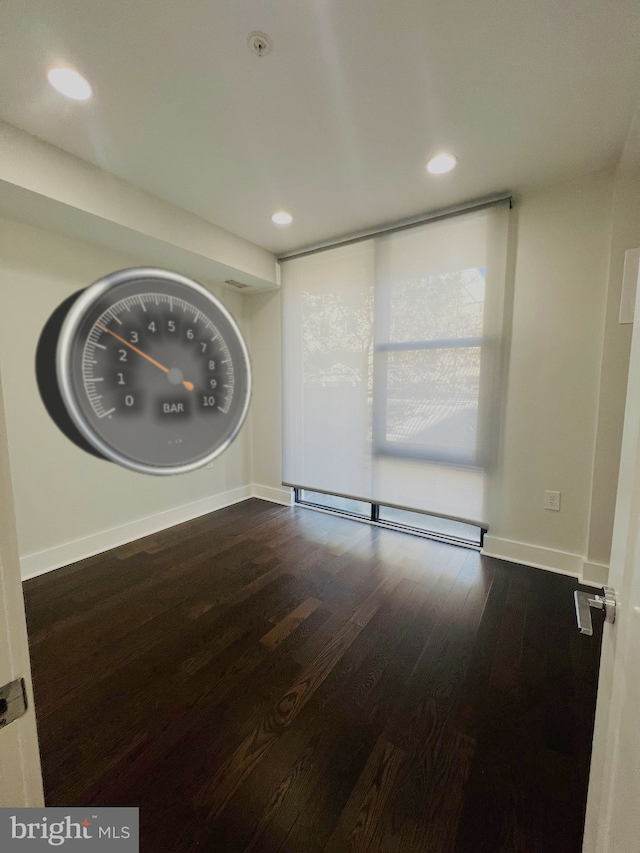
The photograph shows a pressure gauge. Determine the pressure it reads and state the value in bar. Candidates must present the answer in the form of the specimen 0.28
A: 2.5
